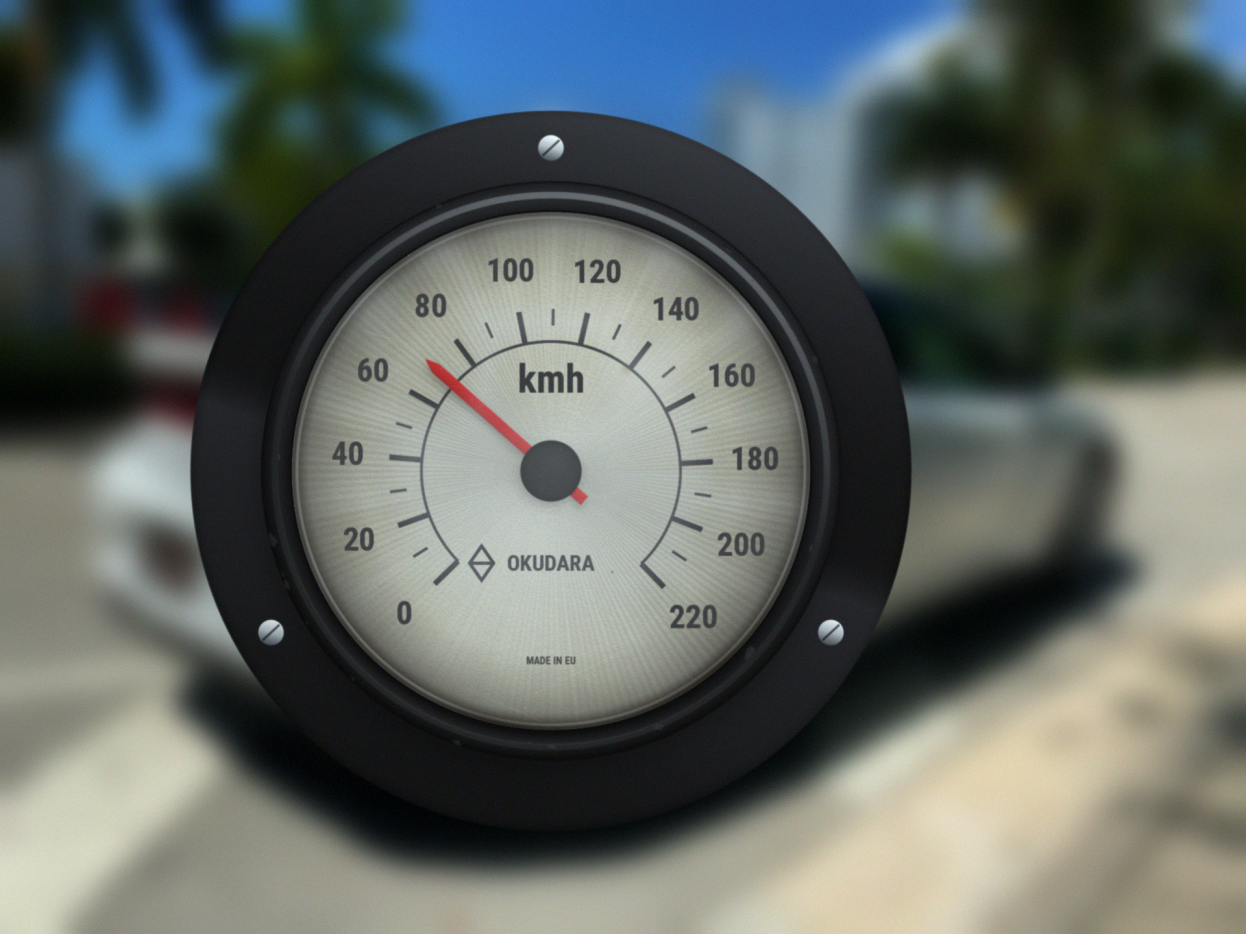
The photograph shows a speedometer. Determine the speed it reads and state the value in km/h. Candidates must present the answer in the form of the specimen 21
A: 70
